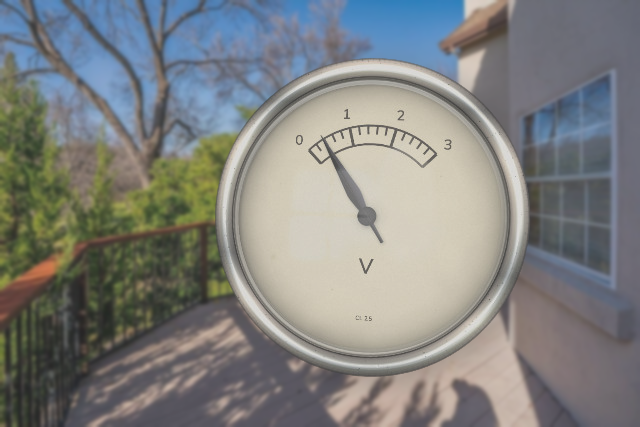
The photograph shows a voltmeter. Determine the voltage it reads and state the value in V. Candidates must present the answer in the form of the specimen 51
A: 0.4
